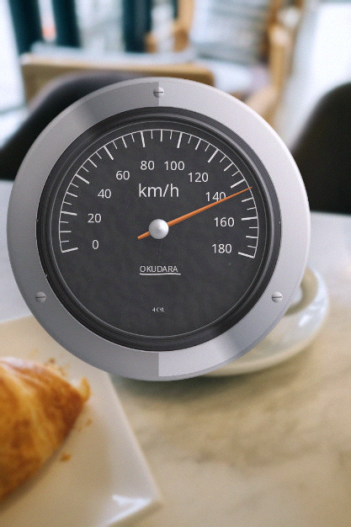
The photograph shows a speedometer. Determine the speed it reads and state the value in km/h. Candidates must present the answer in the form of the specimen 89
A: 145
